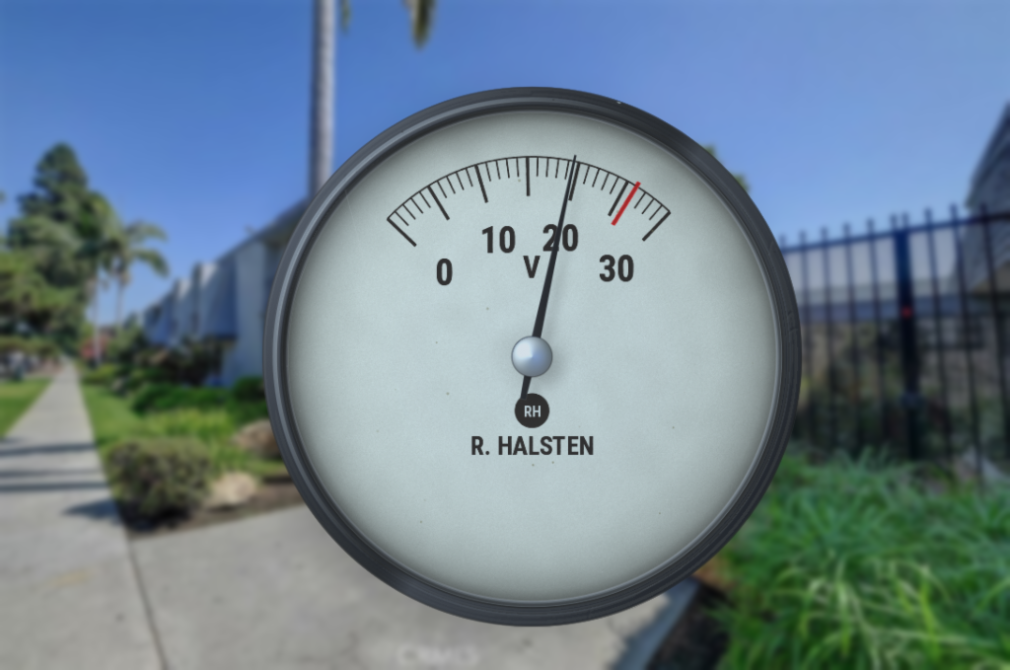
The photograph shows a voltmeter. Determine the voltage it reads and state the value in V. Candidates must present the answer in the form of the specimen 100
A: 19.5
